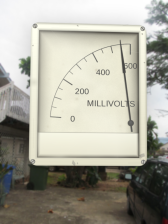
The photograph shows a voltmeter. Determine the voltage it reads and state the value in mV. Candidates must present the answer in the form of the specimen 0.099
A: 550
